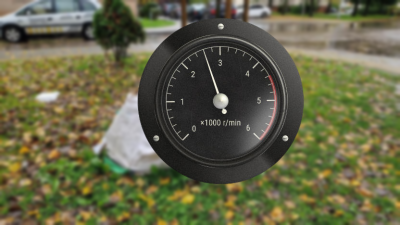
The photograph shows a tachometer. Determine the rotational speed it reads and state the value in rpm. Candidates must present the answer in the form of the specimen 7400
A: 2600
